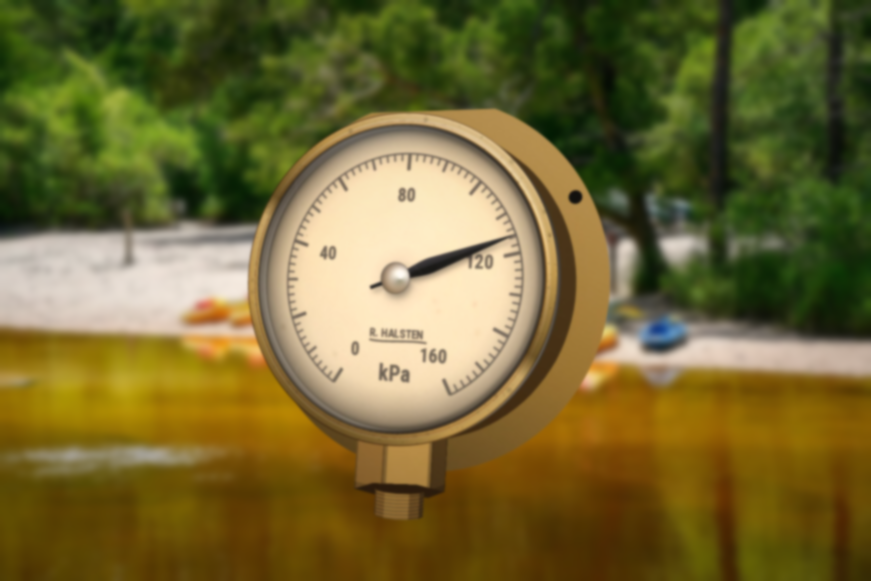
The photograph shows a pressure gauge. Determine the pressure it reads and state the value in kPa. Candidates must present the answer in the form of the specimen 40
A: 116
